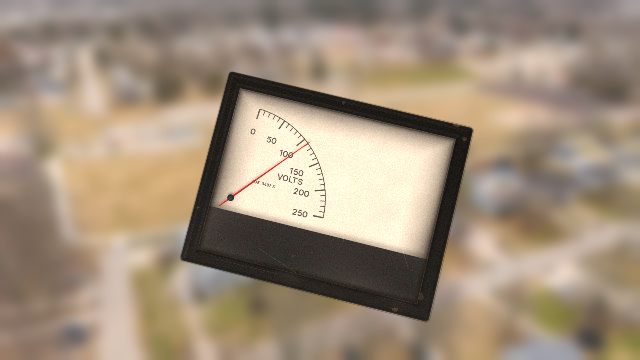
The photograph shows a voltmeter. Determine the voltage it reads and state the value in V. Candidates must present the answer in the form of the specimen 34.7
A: 110
